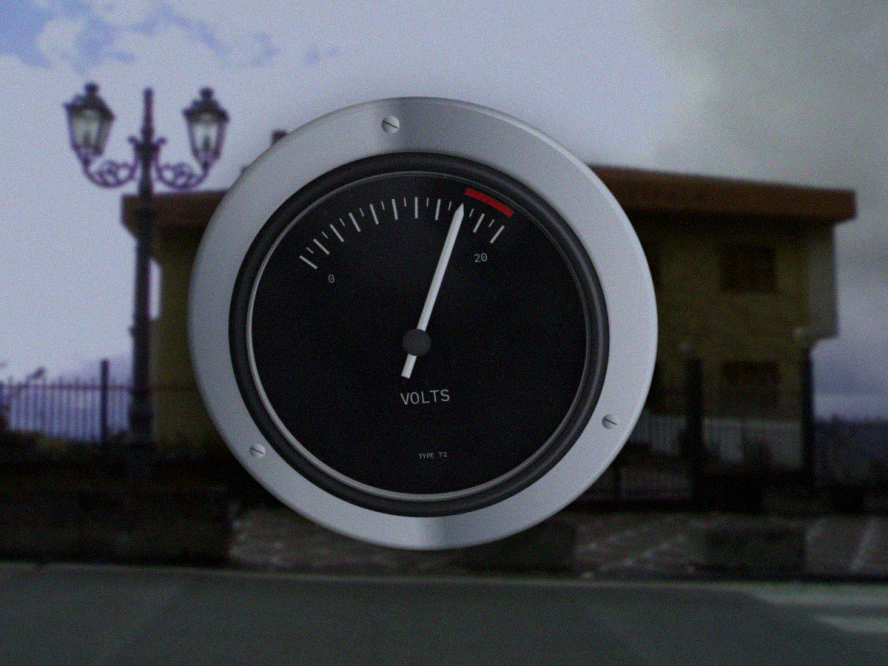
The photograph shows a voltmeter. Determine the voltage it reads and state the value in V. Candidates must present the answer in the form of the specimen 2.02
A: 16
